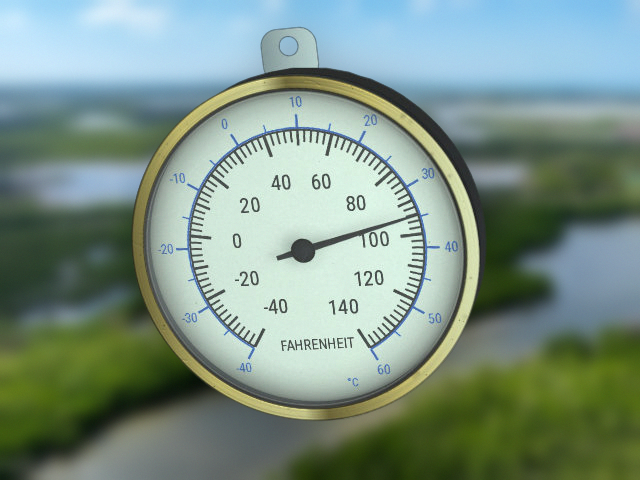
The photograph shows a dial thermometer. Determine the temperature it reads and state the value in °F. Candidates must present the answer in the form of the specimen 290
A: 94
